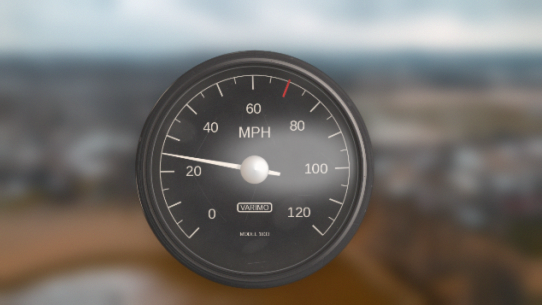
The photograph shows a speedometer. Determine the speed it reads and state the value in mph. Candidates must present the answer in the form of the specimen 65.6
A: 25
